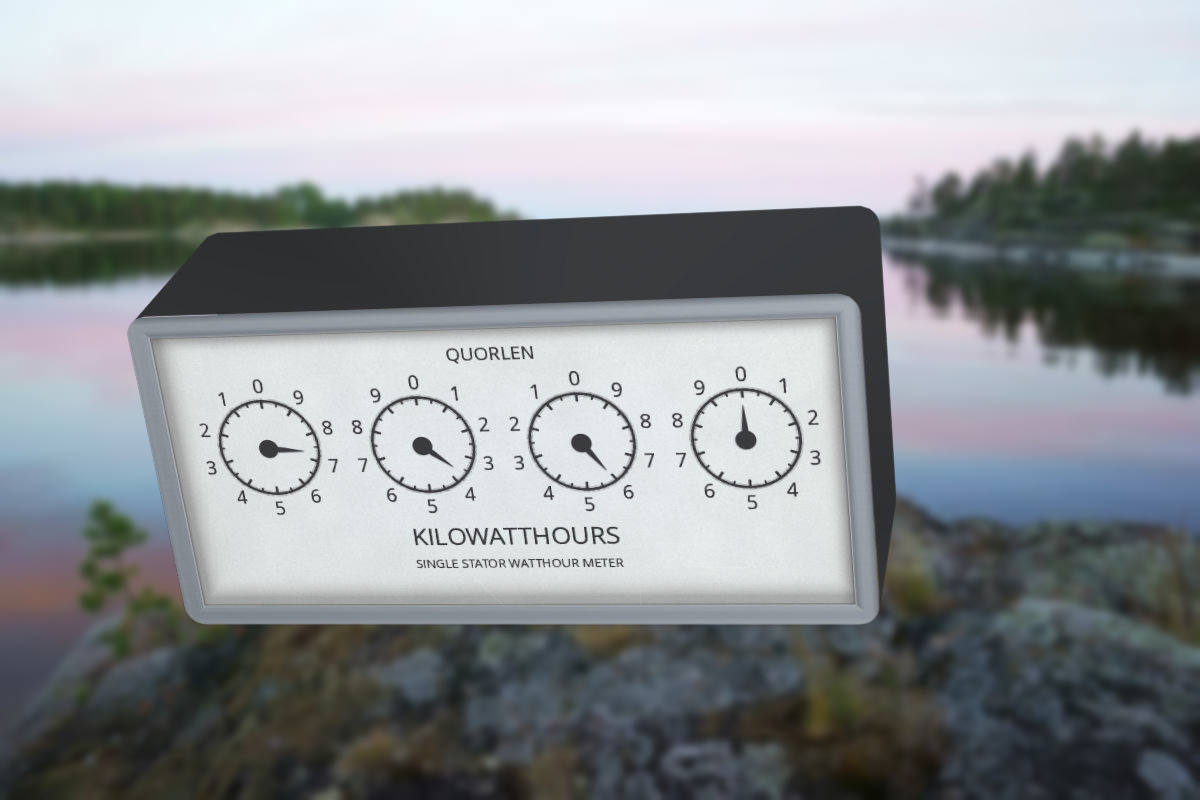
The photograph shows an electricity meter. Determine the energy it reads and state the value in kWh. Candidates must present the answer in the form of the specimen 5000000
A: 7360
